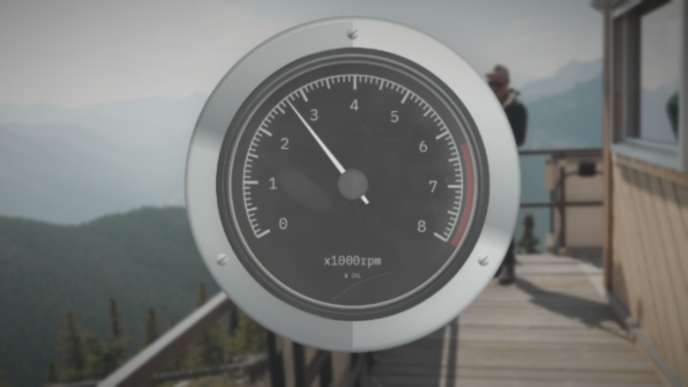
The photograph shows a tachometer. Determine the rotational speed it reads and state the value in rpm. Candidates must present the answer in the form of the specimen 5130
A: 2700
